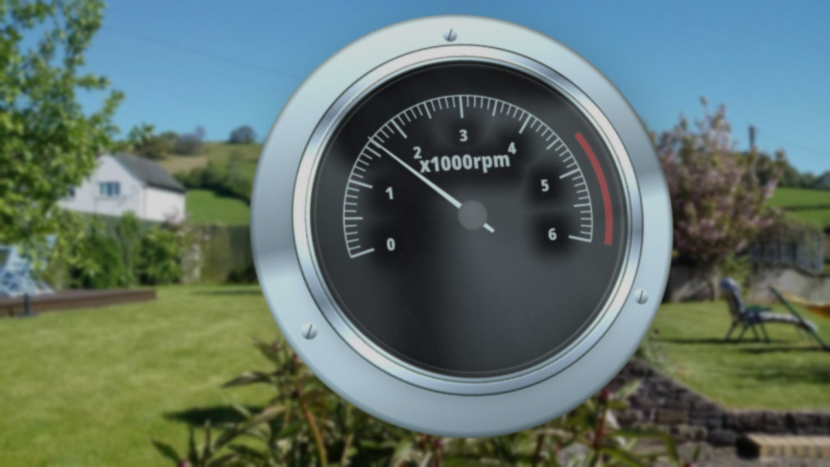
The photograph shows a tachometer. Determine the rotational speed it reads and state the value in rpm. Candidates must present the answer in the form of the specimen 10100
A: 1600
